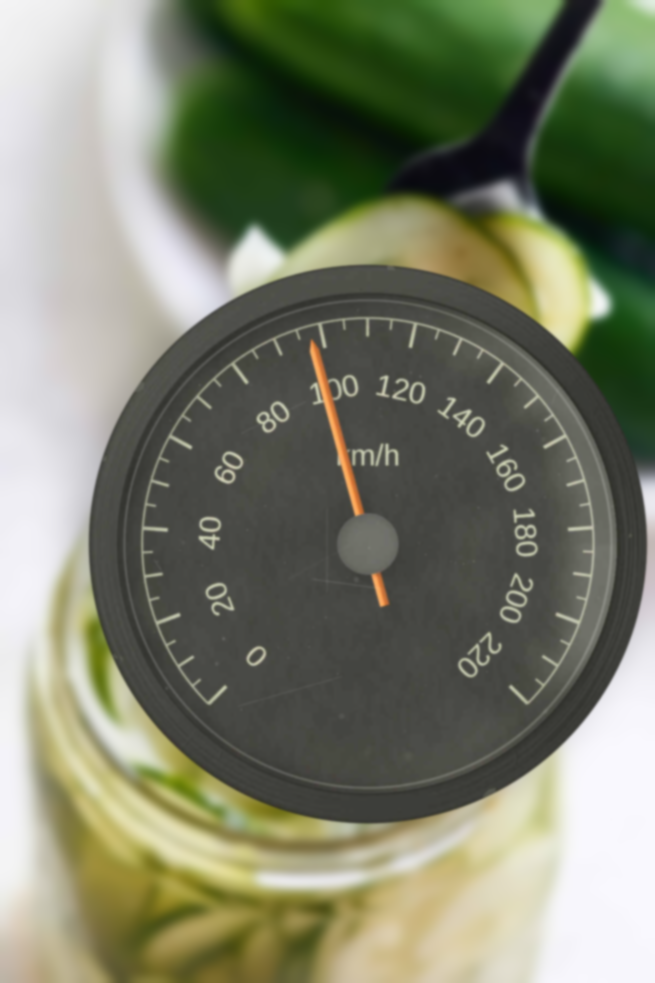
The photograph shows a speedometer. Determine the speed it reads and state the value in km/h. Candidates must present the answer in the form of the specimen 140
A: 97.5
